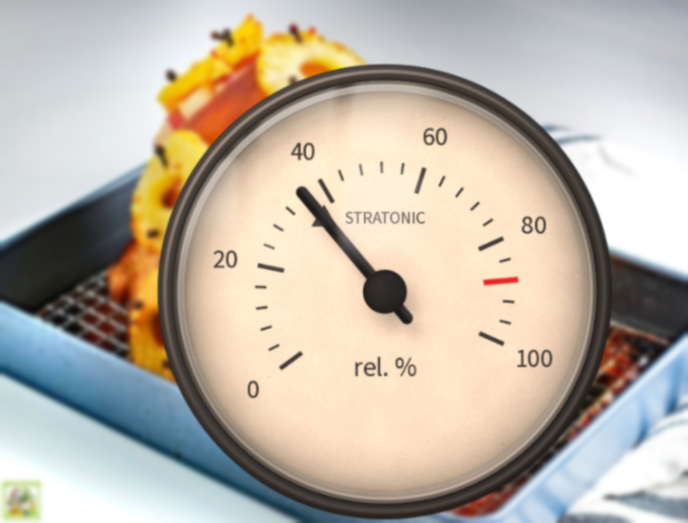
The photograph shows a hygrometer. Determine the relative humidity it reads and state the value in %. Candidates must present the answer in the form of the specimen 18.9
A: 36
